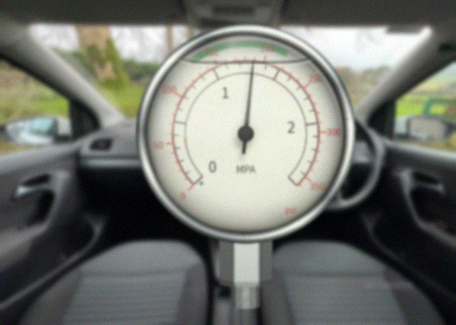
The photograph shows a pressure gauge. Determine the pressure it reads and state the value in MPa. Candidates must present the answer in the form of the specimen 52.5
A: 1.3
